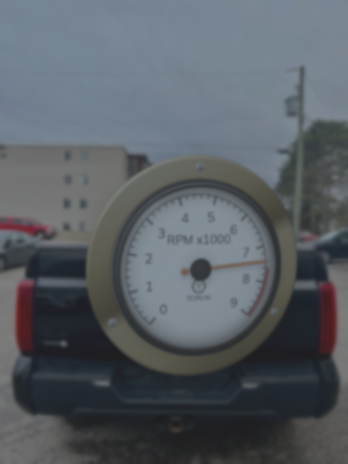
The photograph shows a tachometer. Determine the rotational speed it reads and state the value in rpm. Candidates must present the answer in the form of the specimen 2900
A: 7400
